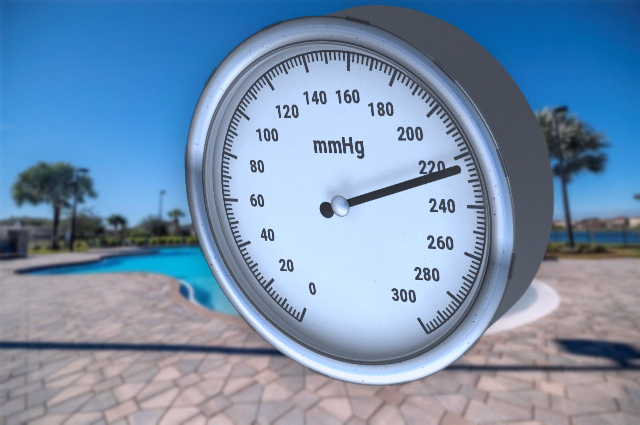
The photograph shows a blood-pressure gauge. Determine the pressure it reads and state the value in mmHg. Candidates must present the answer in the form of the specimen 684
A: 224
